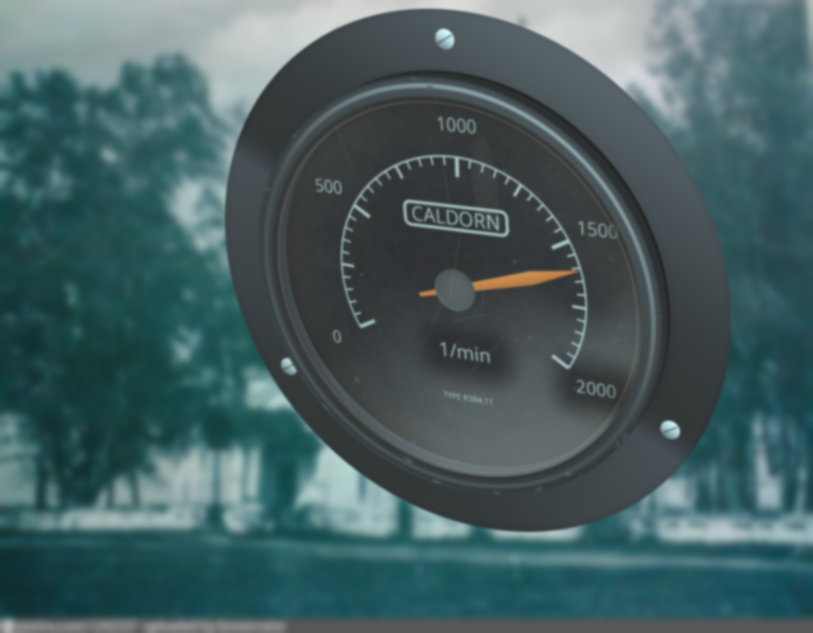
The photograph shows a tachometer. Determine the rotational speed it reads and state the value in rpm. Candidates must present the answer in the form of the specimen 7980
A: 1600
